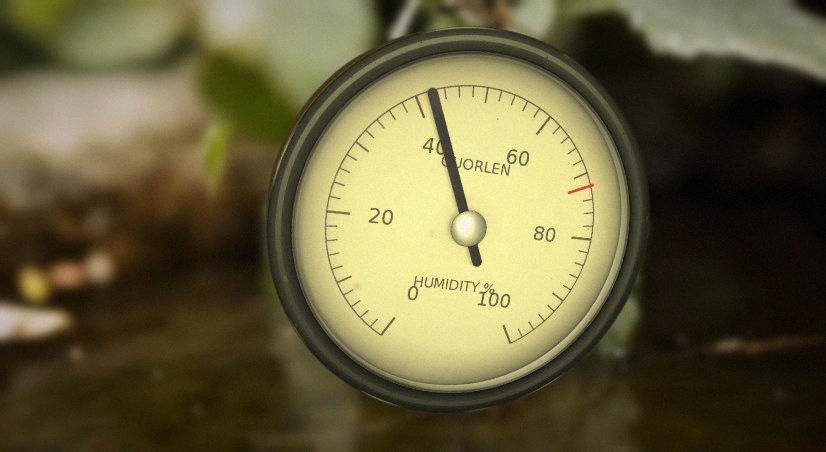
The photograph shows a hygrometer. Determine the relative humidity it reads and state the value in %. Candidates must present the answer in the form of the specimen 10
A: 42
